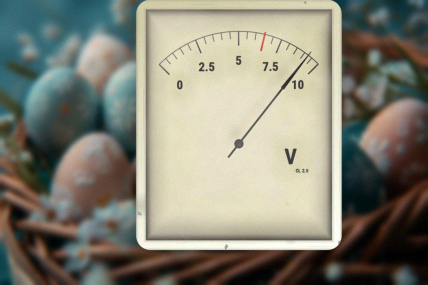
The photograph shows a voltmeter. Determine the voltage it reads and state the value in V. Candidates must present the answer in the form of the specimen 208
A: 9.25
